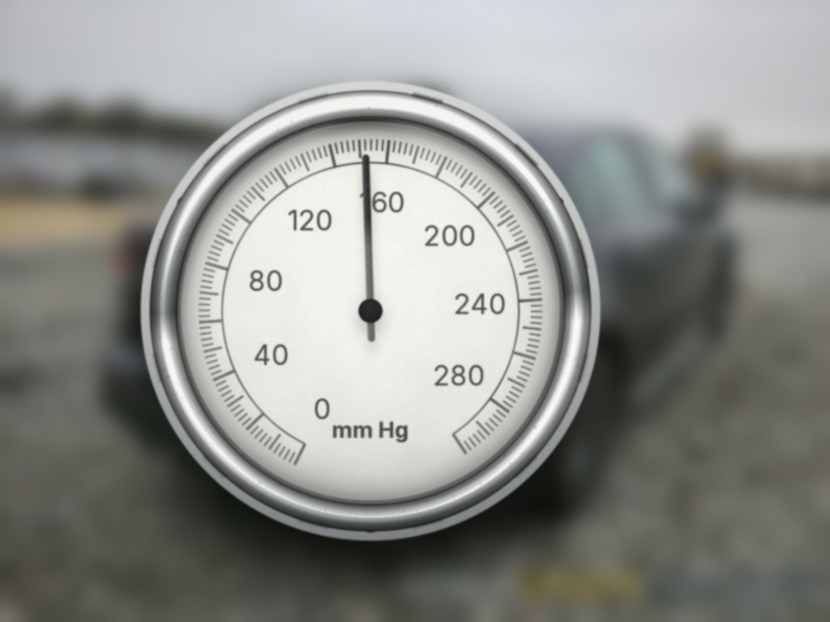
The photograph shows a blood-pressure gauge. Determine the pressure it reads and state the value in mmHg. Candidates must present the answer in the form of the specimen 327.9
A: 152
